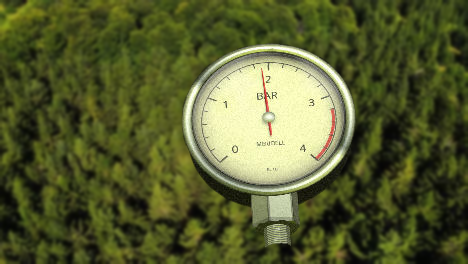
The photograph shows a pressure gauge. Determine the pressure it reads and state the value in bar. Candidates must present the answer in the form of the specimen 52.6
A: 1.9
